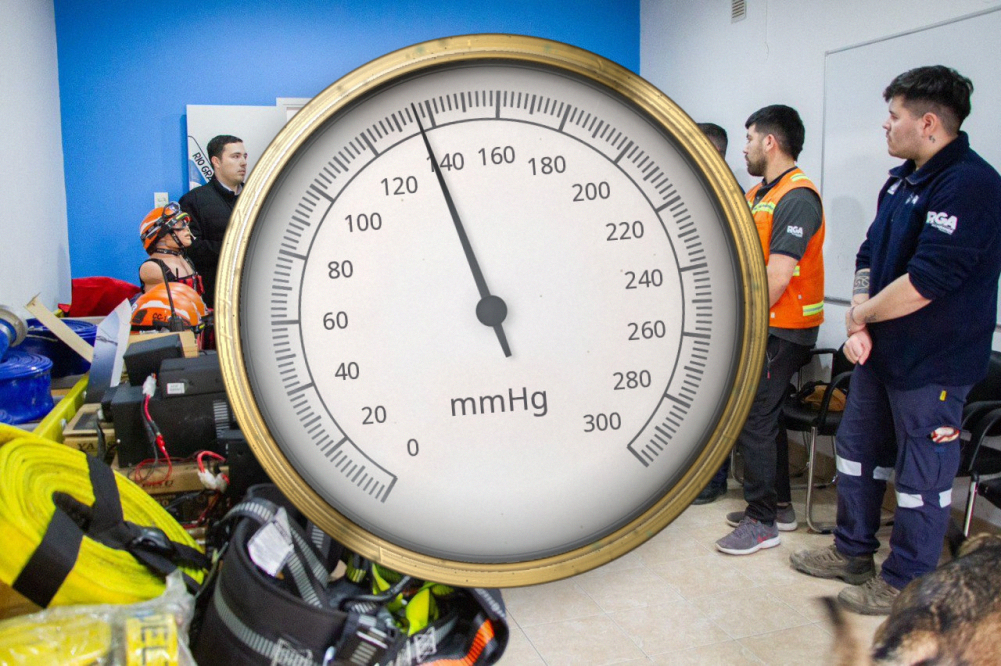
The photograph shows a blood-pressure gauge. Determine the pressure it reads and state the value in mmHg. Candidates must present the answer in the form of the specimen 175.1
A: 136
